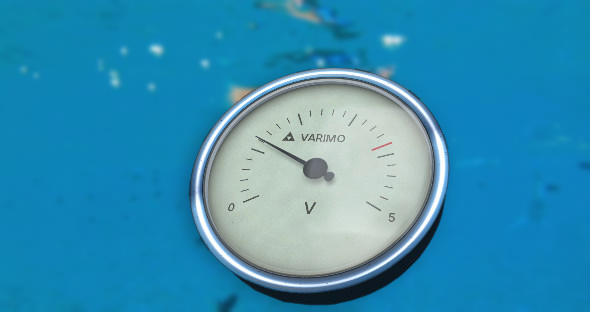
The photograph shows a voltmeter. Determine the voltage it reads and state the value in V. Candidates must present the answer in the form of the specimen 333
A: 1.2
